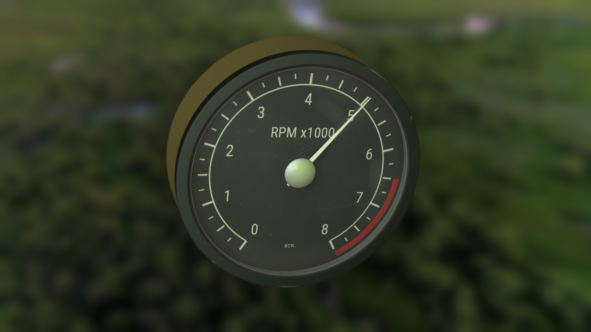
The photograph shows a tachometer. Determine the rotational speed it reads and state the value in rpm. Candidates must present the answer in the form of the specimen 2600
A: 5000
